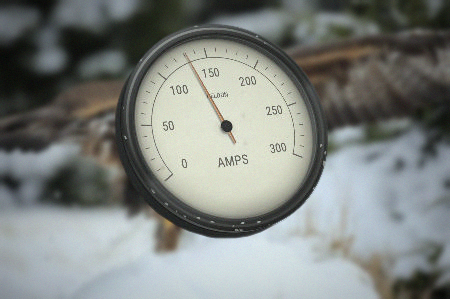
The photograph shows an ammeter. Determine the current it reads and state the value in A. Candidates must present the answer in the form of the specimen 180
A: 130
